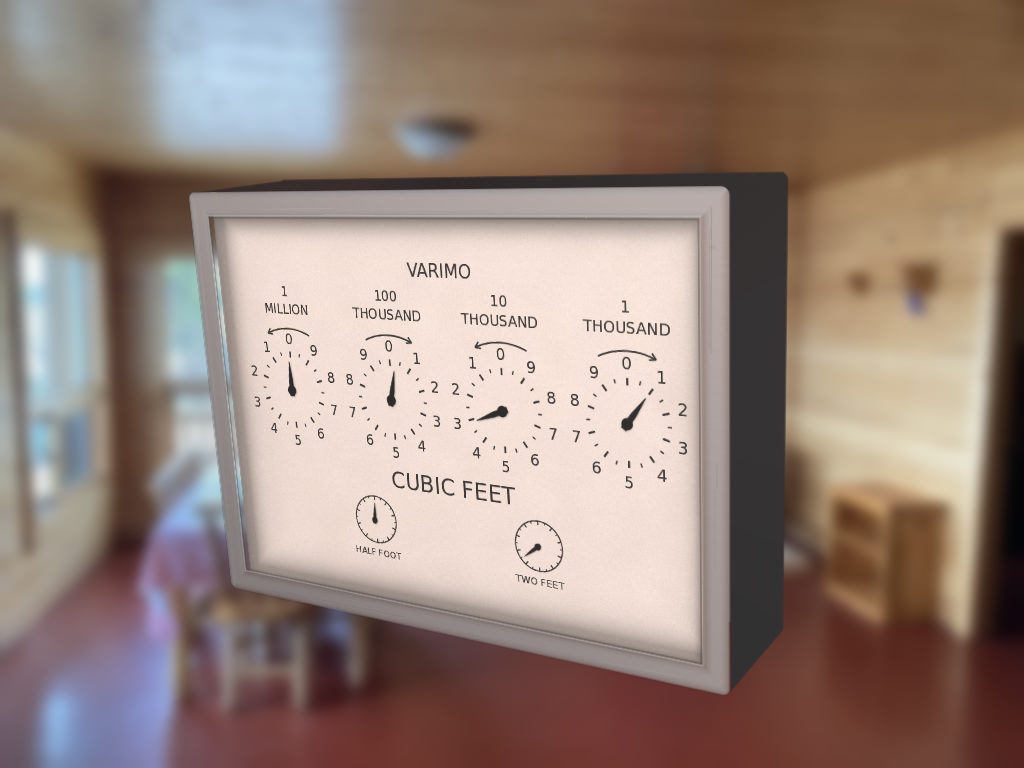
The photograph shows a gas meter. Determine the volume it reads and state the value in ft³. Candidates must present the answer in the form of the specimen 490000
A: 3100
